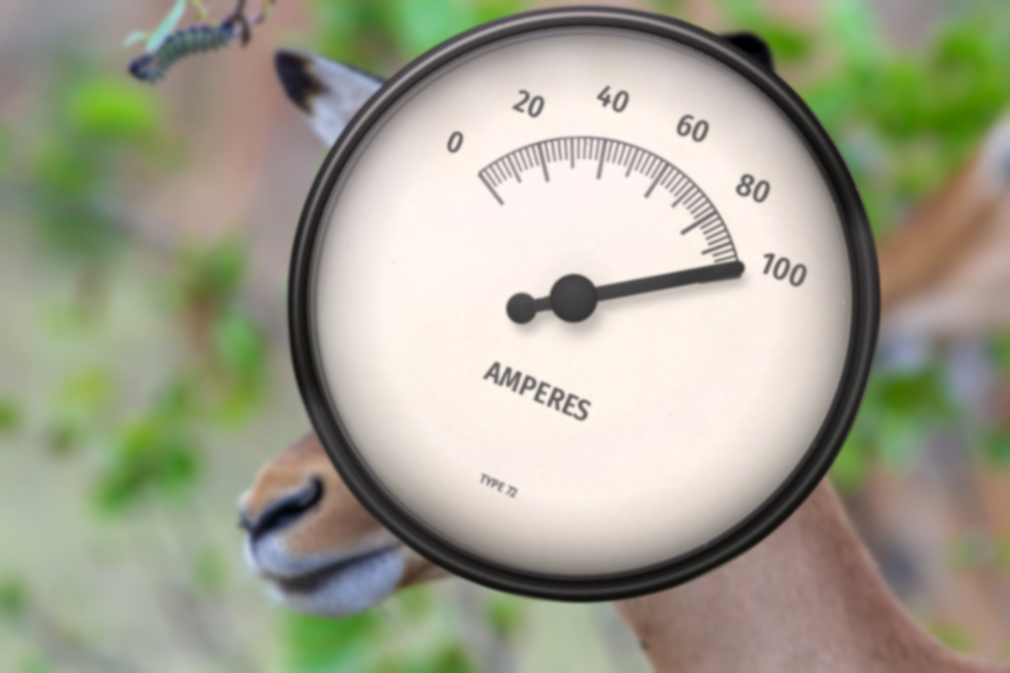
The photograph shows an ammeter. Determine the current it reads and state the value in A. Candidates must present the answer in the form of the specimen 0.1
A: 98
